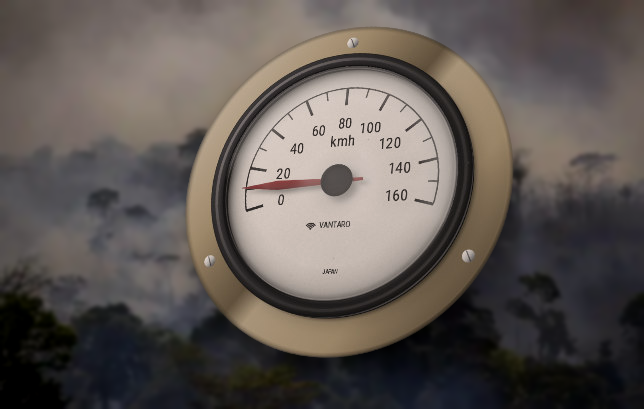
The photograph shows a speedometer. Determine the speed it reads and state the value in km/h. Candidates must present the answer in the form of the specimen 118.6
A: 10
